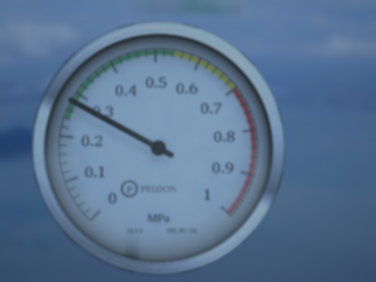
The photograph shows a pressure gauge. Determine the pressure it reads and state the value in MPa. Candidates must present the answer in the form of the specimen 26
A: 0.28
